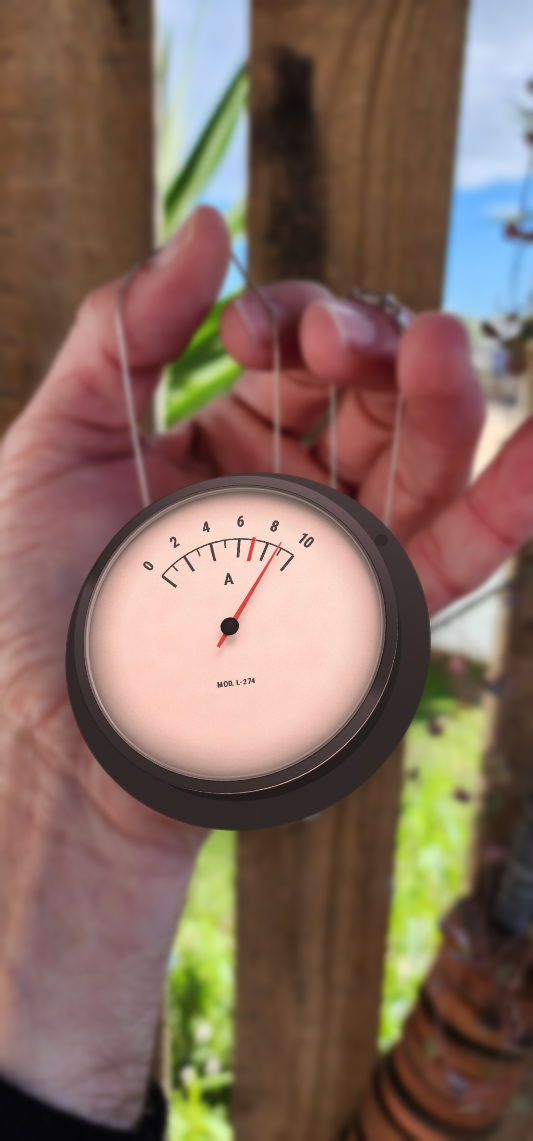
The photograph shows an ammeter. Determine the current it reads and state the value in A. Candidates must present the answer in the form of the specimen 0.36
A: 9
